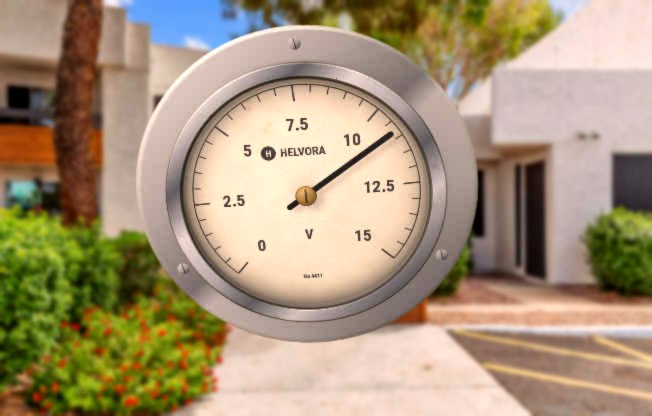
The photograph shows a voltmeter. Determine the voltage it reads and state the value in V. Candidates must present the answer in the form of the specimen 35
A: 10.75
